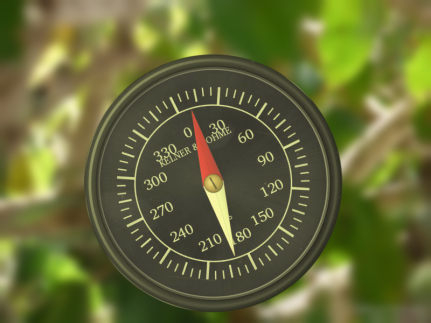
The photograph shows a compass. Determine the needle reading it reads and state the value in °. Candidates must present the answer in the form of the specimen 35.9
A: 10
